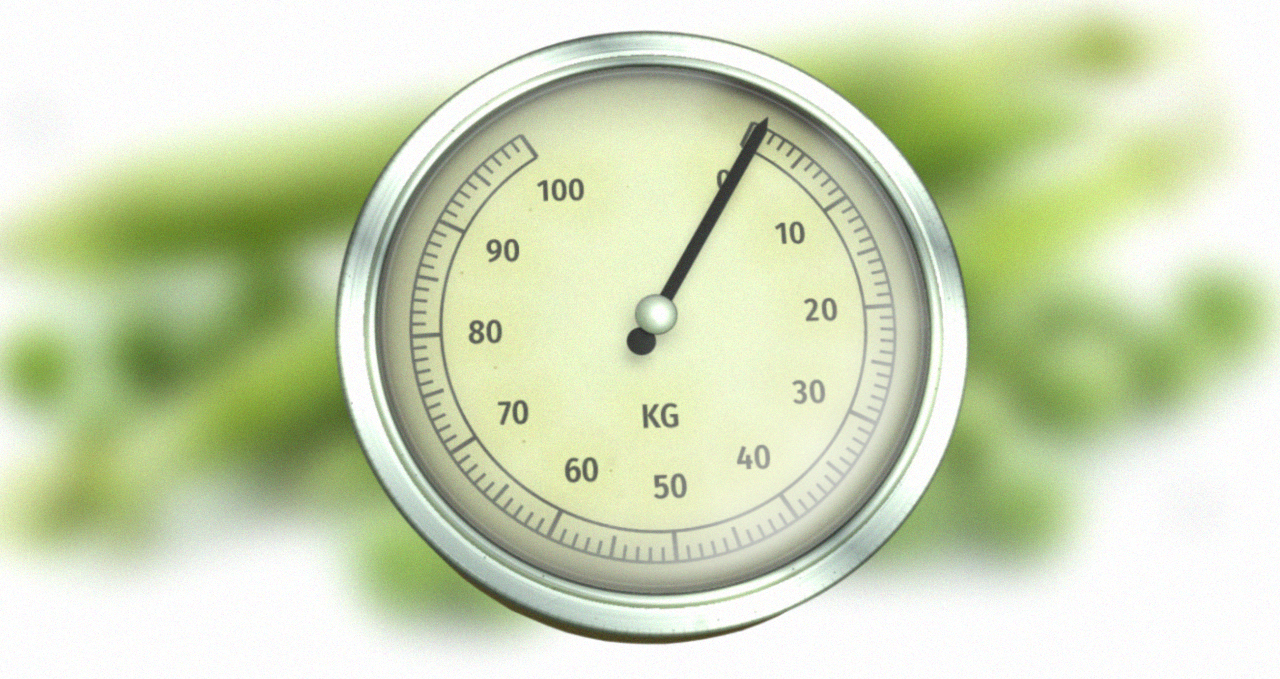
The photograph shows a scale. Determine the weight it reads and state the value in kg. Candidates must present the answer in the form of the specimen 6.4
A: 1
